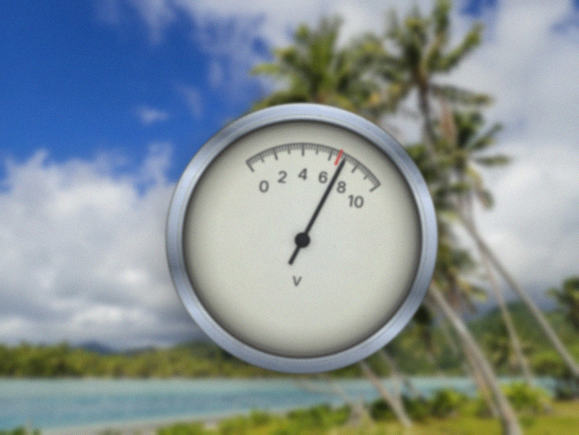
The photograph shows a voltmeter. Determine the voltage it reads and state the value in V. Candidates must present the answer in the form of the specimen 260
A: 7
